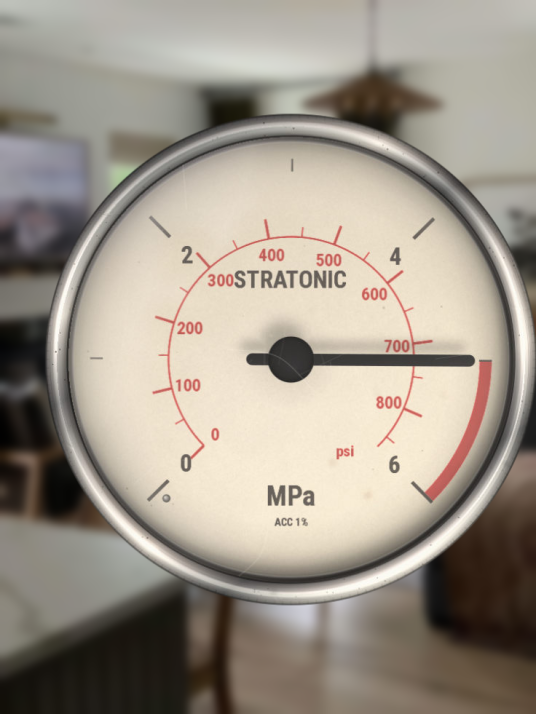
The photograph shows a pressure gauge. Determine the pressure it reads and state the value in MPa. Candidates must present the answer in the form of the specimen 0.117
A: 5
